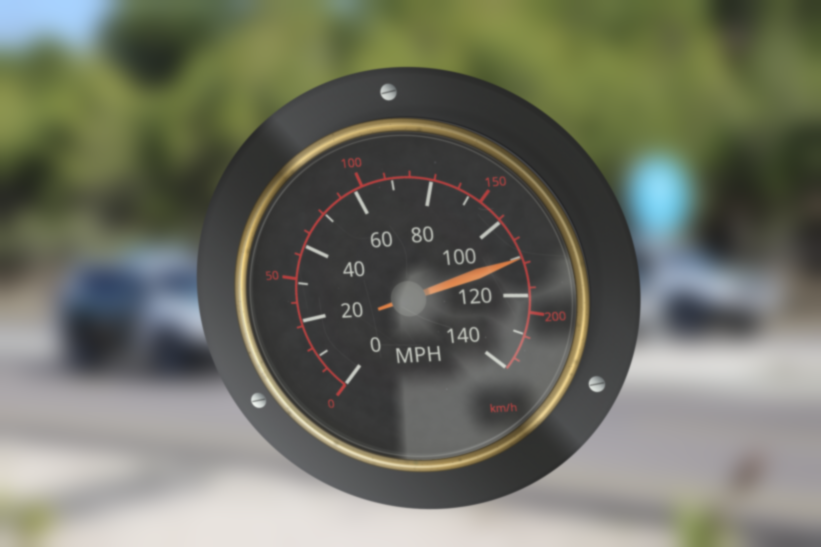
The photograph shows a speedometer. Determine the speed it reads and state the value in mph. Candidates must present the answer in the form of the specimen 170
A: 110
